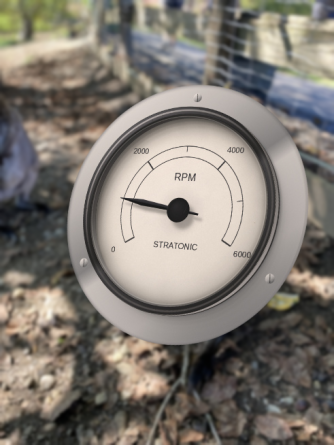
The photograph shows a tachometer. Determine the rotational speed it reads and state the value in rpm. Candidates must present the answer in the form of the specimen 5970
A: 1000
